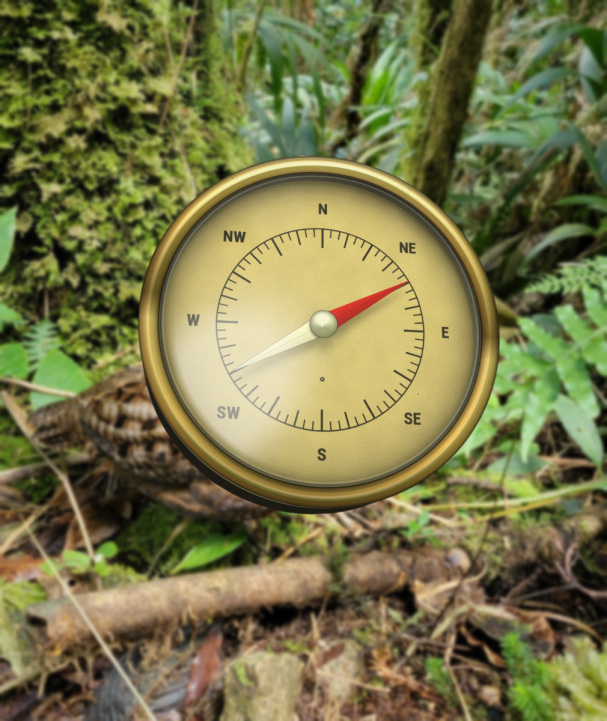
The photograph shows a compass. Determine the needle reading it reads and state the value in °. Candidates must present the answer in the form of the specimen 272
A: 60
